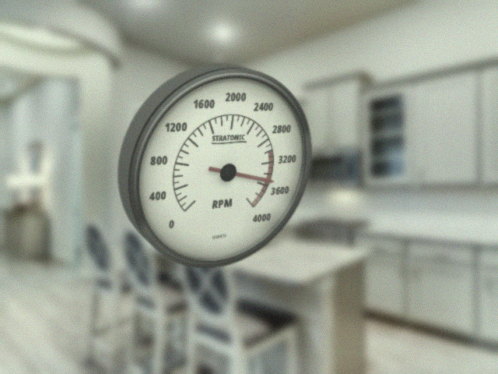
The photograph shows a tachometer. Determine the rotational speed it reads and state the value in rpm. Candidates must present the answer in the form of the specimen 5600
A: 3500
